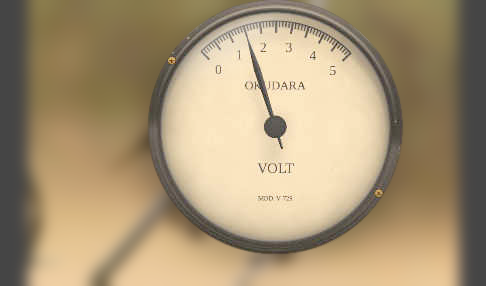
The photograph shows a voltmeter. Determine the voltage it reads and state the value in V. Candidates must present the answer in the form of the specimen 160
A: 1.5
